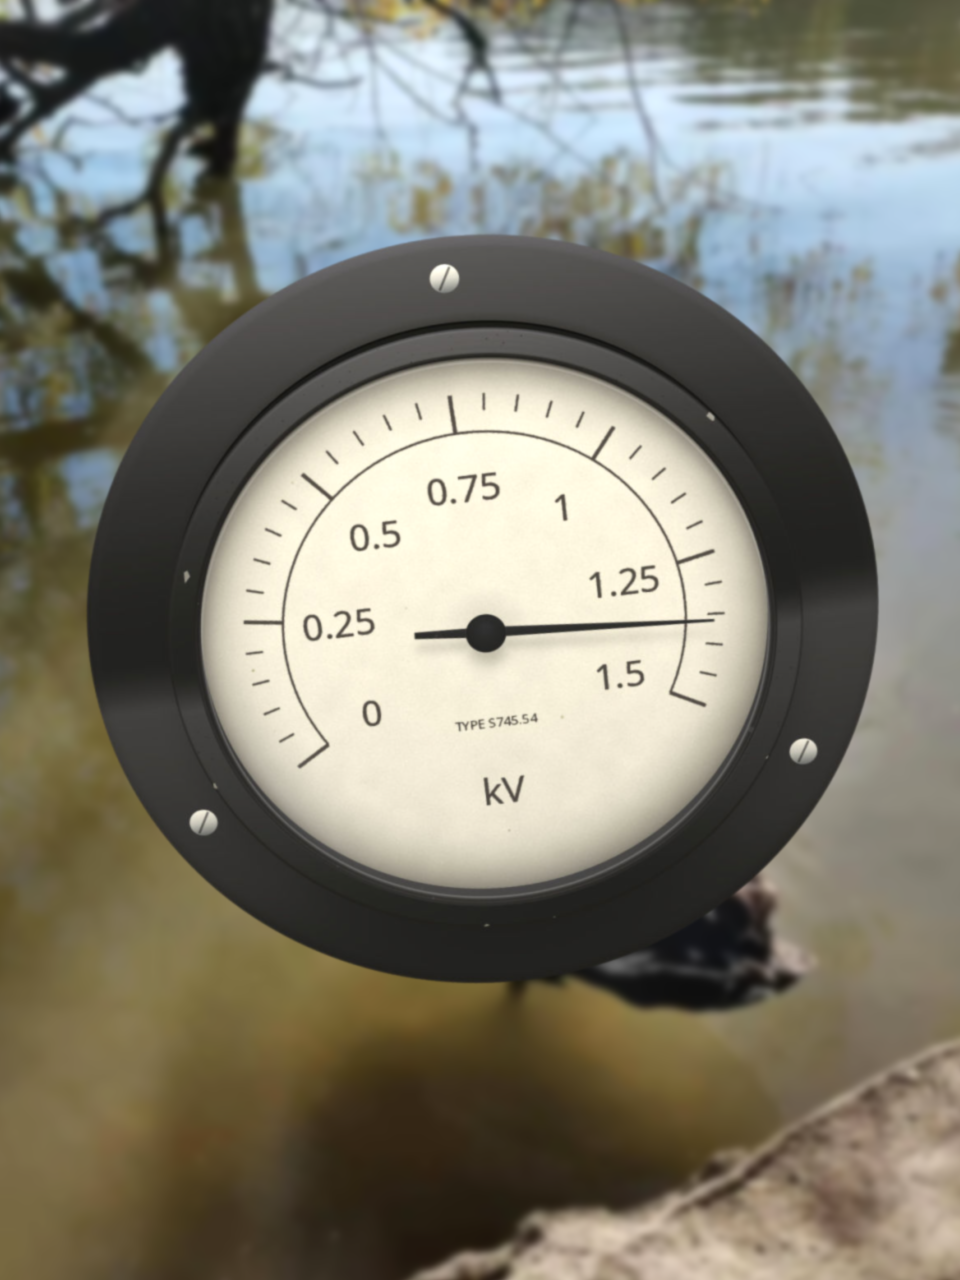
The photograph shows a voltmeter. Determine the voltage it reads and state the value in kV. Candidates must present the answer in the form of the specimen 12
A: 1.35
